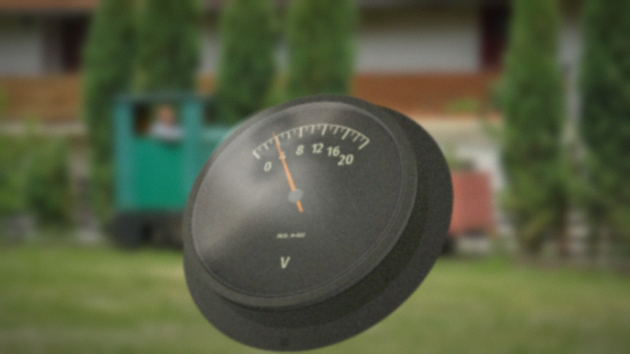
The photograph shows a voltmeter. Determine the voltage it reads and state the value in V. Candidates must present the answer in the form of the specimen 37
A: 4
